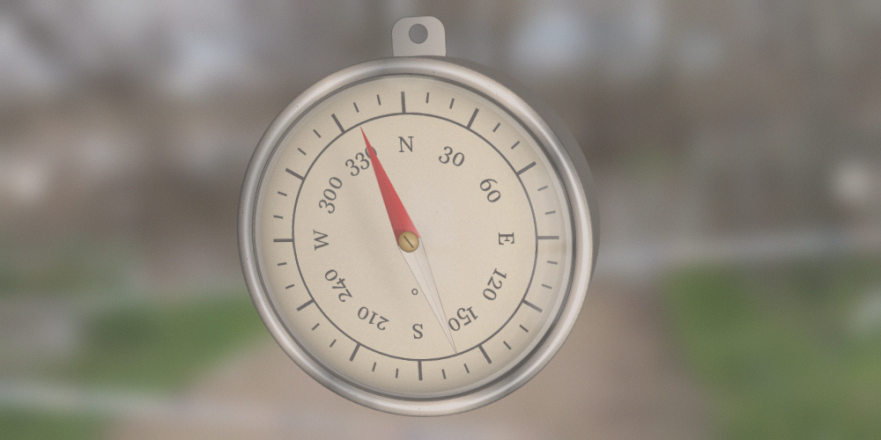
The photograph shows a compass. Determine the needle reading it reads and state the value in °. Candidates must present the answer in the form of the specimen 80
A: 340
